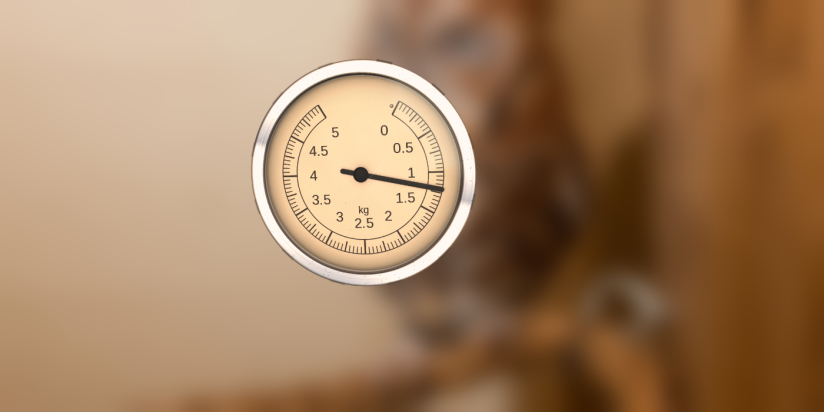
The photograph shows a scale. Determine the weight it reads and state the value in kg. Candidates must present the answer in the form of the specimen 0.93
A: 1.2
